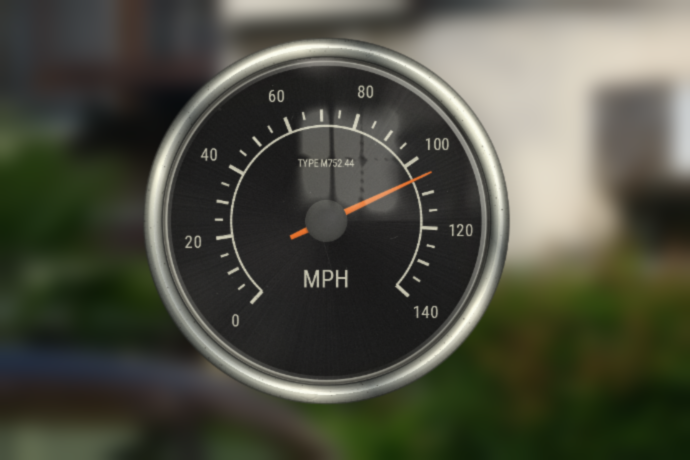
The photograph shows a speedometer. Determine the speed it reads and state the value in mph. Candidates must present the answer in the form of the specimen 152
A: 105
